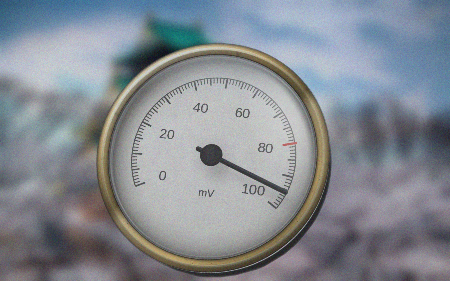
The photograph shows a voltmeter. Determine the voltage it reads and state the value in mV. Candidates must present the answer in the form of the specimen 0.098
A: 95
